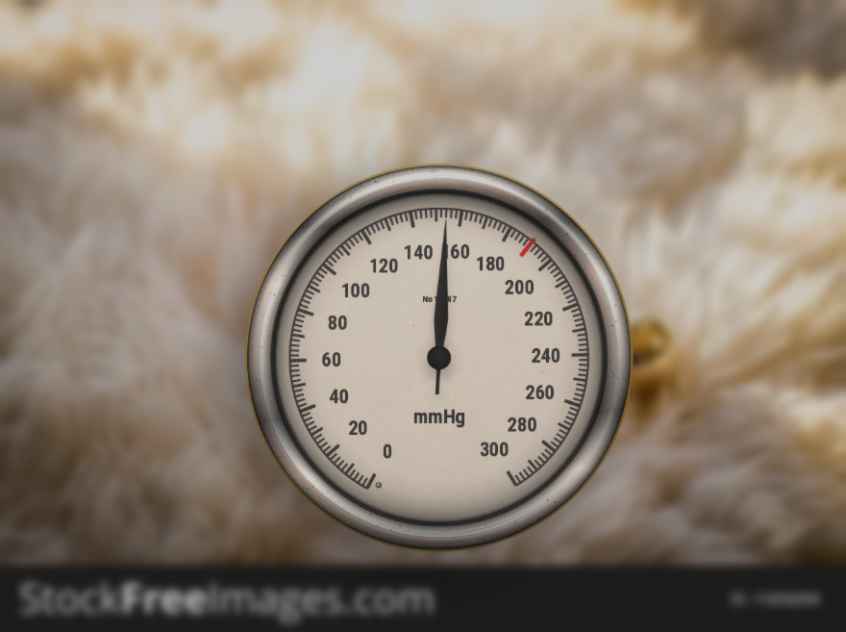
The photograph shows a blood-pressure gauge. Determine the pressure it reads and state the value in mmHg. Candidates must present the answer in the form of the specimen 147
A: 154
